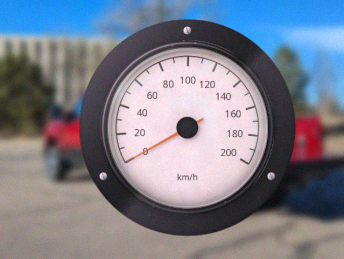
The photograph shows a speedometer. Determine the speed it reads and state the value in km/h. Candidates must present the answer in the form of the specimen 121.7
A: 0
